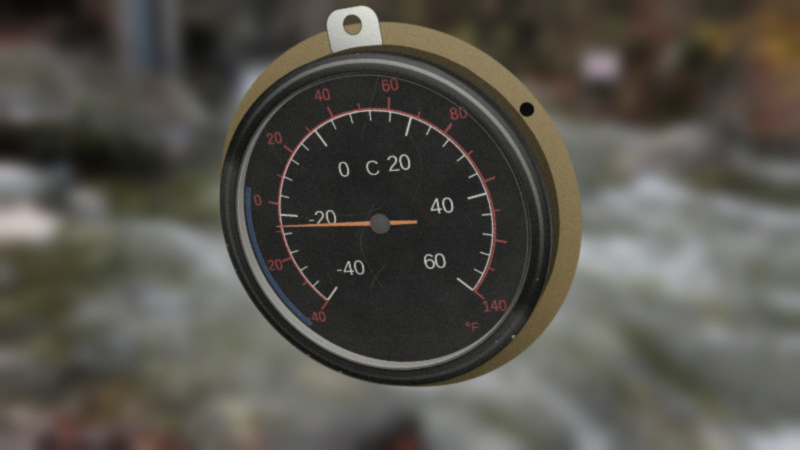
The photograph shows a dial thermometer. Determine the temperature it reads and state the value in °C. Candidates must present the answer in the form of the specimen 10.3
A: -22
